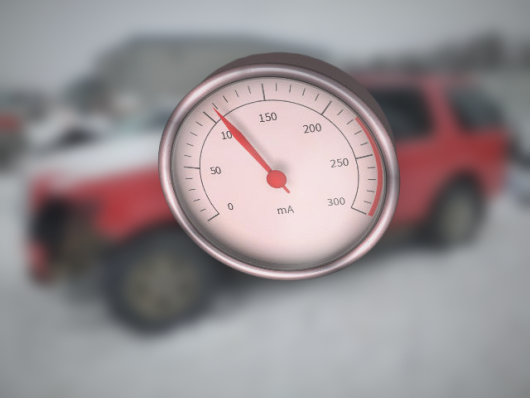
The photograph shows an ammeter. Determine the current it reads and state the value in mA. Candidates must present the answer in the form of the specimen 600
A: 110
